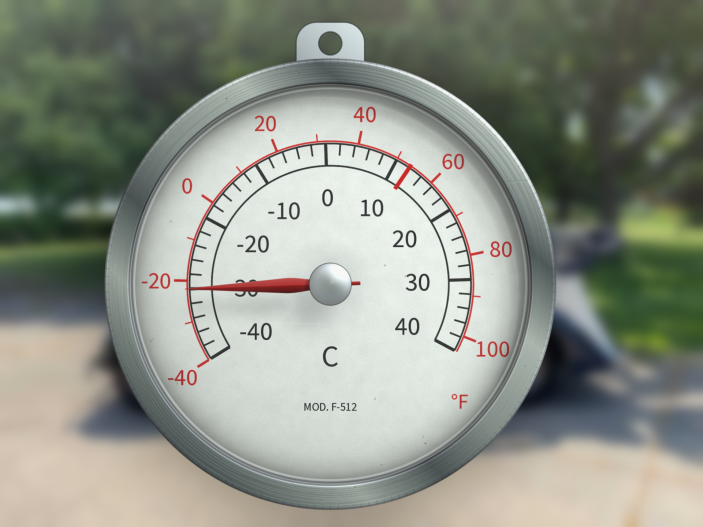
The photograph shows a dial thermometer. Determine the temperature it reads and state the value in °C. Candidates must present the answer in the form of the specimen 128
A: -30
